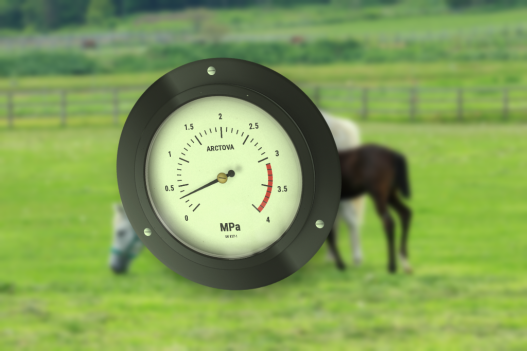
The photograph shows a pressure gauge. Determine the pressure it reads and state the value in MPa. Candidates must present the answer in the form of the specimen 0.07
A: 0.3
